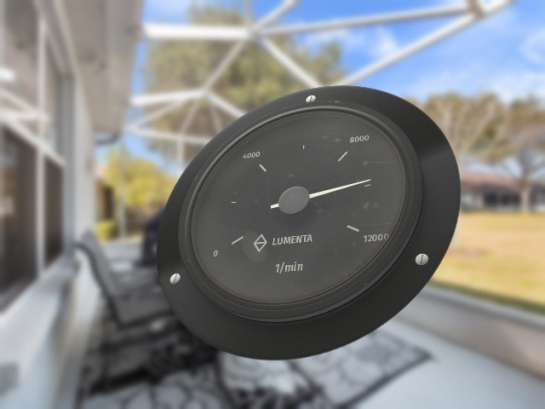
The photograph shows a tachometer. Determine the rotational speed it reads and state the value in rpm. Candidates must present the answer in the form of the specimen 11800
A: 10000
